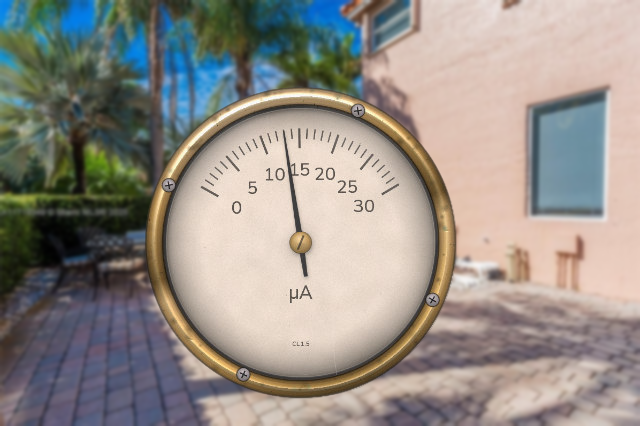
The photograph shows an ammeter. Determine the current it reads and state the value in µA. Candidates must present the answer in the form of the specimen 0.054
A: 13
